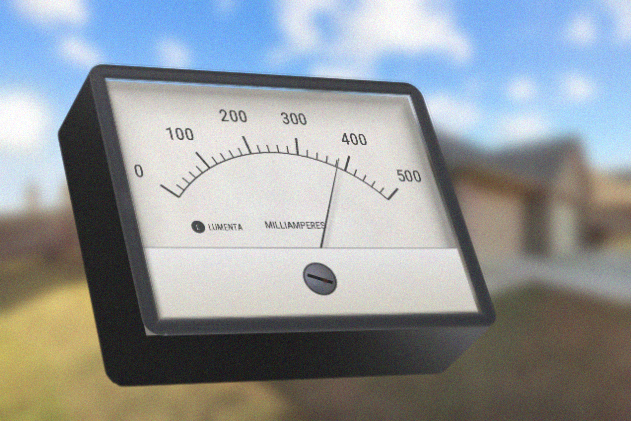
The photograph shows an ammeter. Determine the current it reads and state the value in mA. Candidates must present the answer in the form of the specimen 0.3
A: 380
